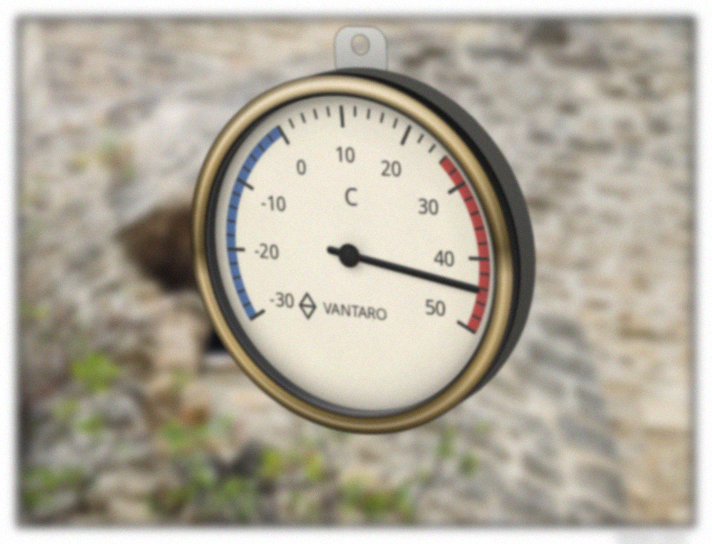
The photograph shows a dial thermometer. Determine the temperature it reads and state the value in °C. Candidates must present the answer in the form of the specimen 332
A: 44
